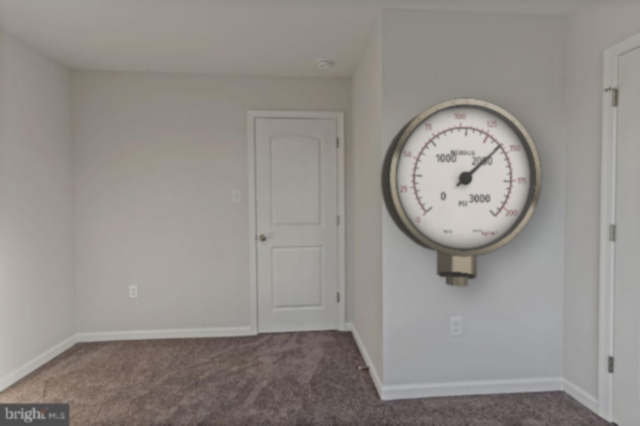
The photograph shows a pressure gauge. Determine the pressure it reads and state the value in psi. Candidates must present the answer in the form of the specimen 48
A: 2000
